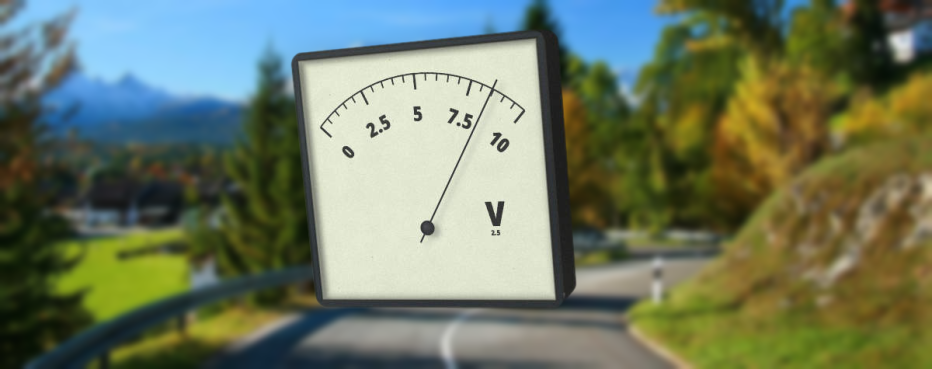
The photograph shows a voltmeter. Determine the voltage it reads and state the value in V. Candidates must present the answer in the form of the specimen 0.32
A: 8.5
